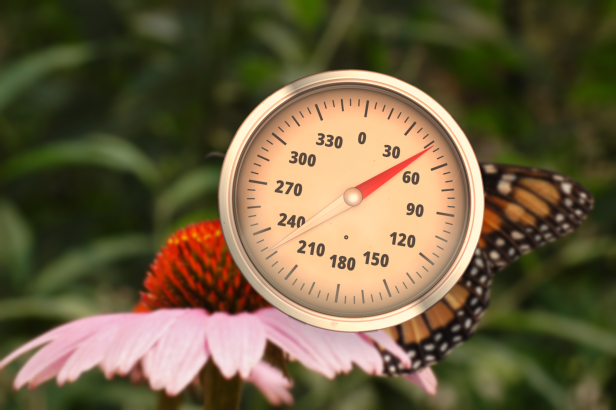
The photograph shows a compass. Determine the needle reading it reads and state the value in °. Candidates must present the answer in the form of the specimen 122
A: 47.5
